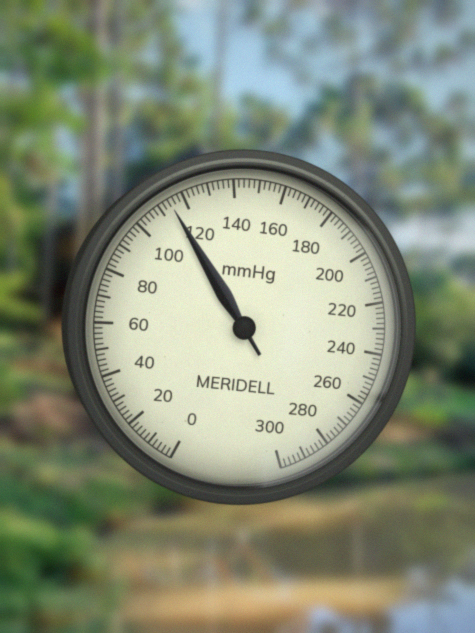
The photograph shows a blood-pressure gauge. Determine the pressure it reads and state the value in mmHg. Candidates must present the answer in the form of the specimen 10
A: 114
